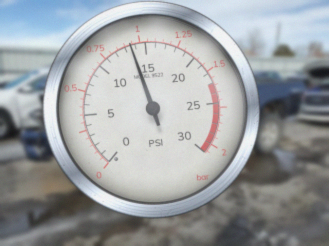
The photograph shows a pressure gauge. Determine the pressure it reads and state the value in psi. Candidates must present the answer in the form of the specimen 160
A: 13.5
